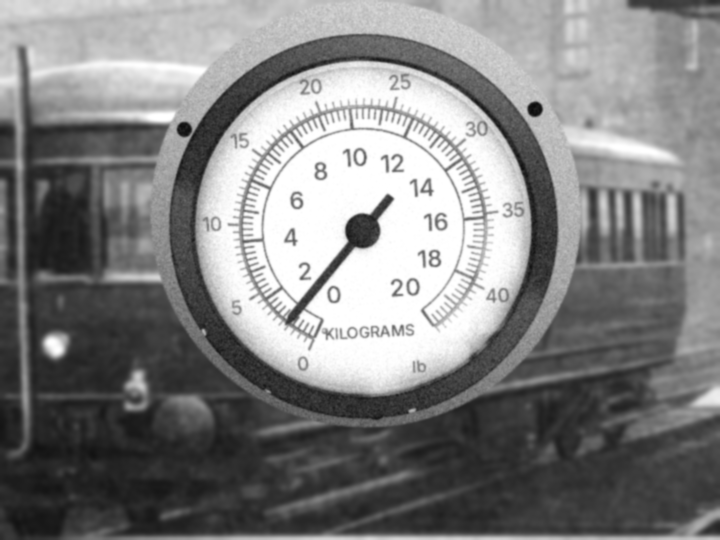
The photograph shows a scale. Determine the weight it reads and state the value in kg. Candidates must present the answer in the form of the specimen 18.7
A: 1
